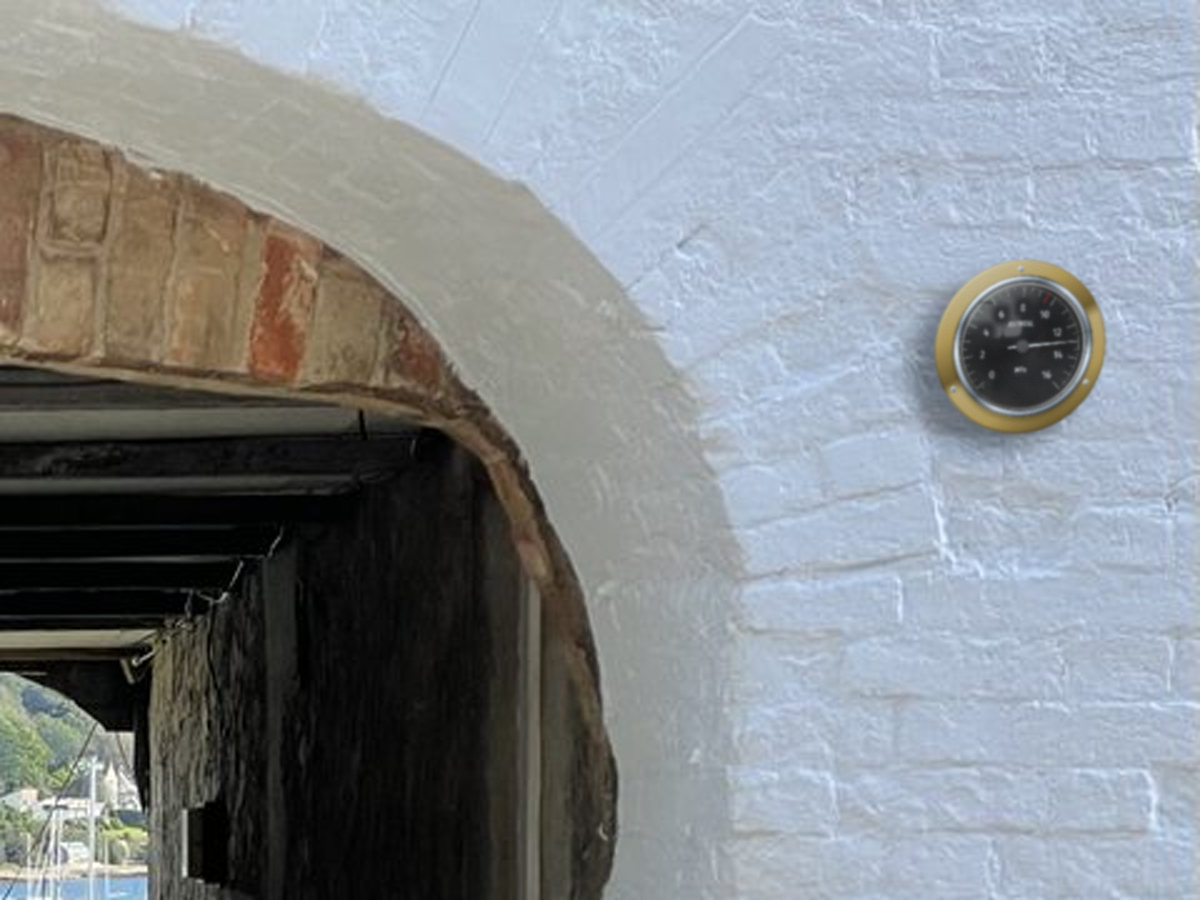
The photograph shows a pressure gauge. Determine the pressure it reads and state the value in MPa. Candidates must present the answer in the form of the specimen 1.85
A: 13
